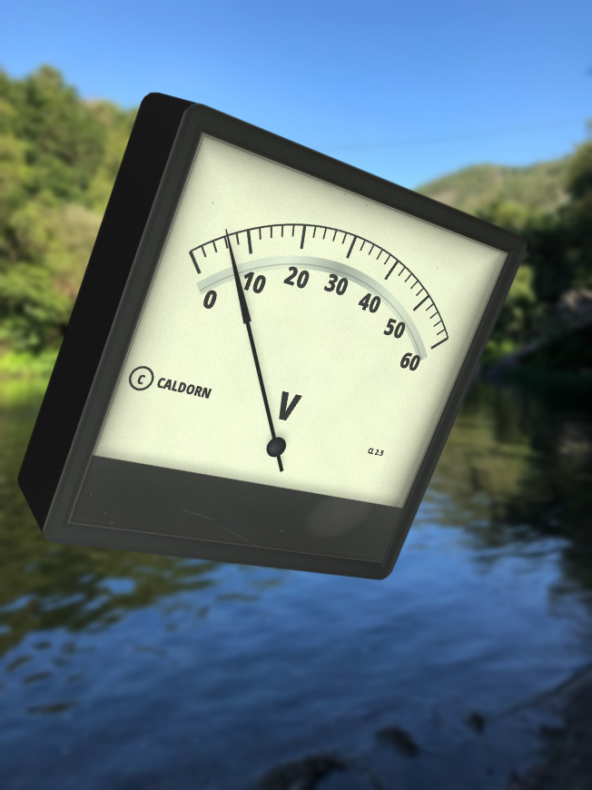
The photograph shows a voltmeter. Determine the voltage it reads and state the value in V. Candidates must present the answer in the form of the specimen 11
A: 6
